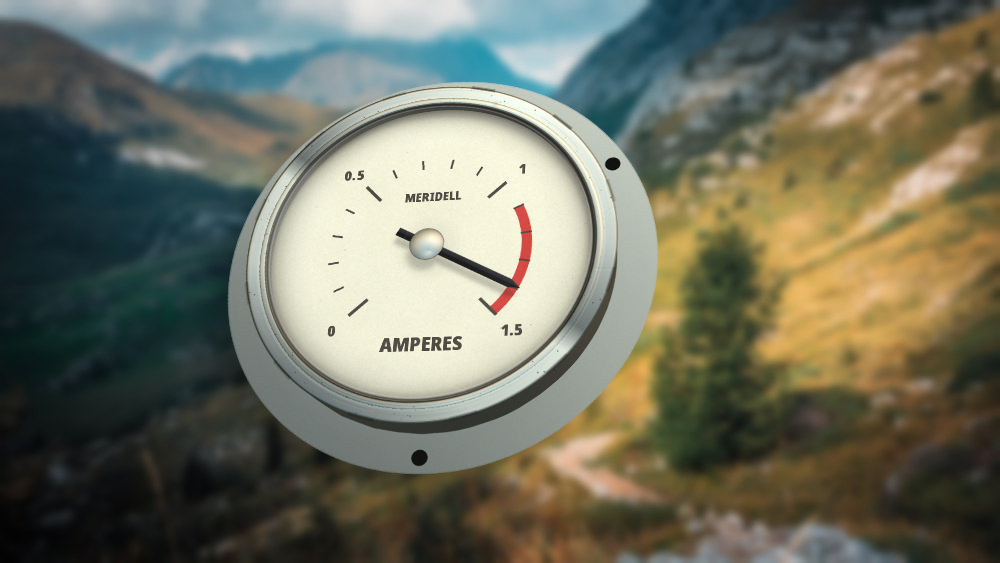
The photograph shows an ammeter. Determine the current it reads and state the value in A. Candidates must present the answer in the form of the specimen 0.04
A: 1.4
